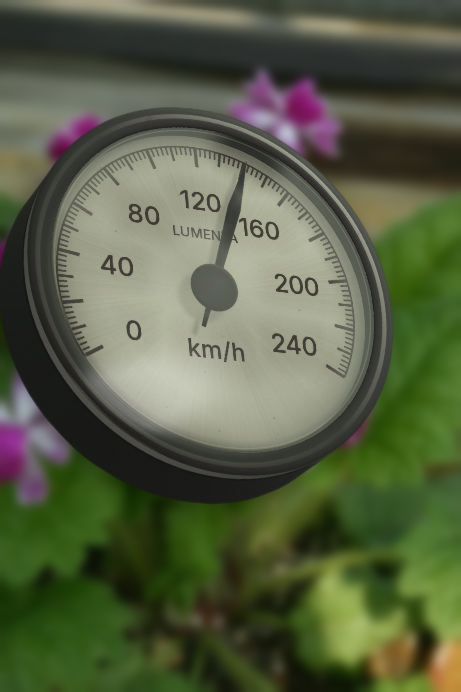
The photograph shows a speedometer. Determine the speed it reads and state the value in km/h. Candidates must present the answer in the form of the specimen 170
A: 140
